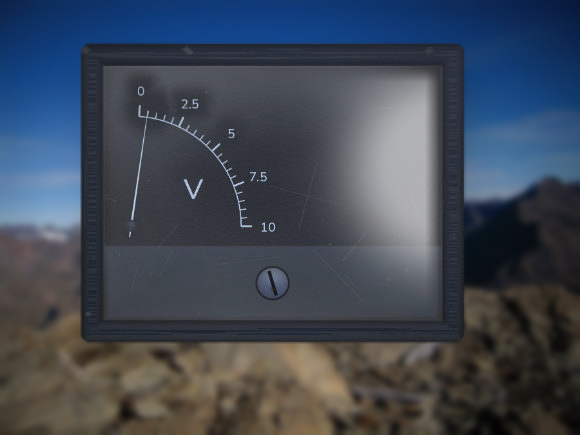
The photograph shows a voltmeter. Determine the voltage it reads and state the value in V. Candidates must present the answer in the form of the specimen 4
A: 0.5
